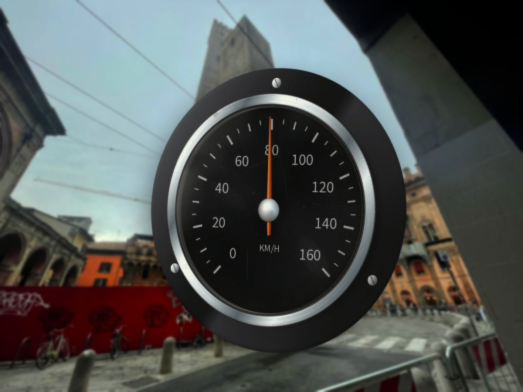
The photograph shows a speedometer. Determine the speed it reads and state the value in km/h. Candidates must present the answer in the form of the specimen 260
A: 80
